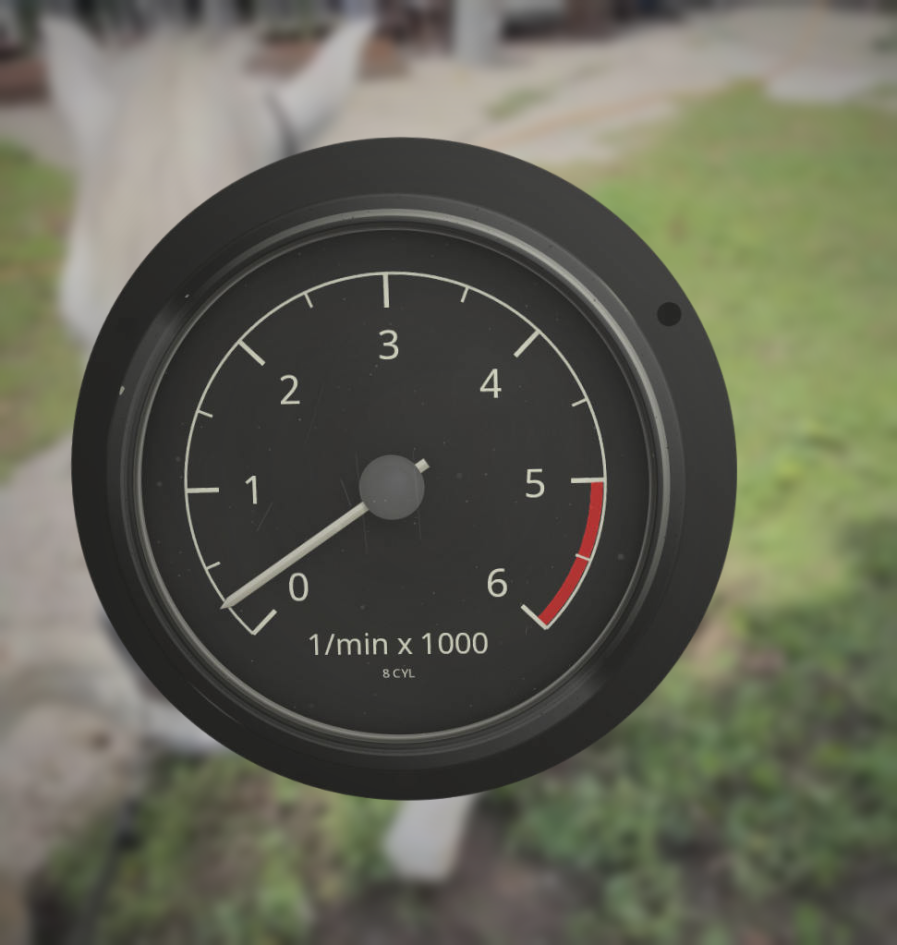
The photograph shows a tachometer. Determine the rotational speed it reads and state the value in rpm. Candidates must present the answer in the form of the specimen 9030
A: 250
